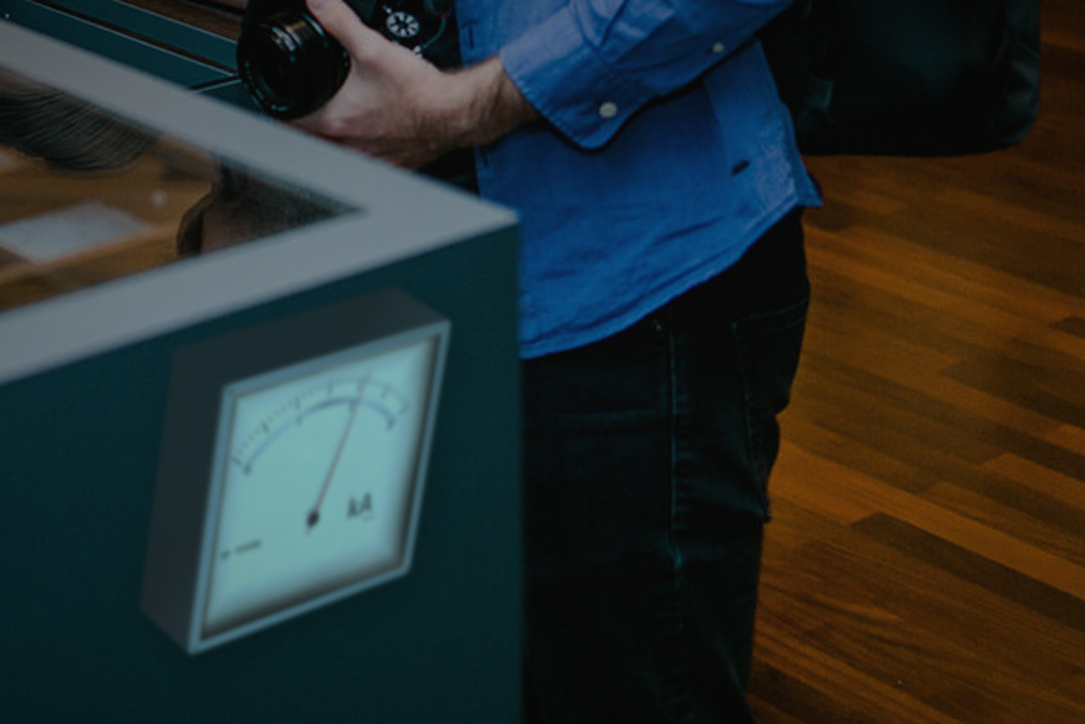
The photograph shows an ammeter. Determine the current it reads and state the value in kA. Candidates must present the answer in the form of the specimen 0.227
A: 2
